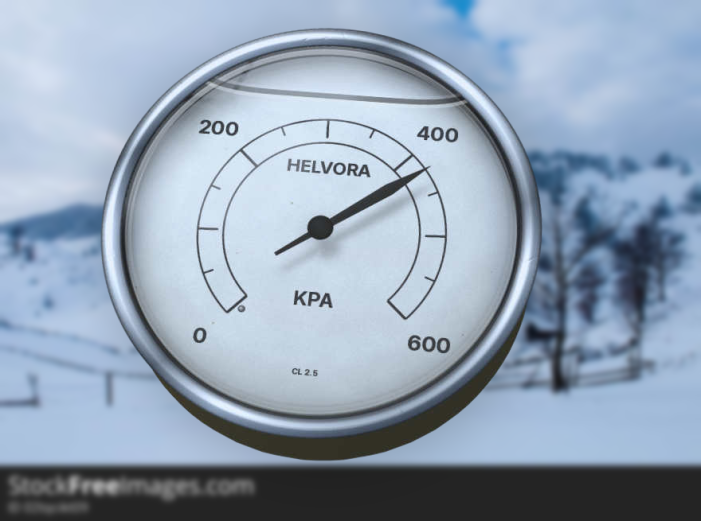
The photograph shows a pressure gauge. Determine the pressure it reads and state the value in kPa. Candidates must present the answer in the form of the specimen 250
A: 425
